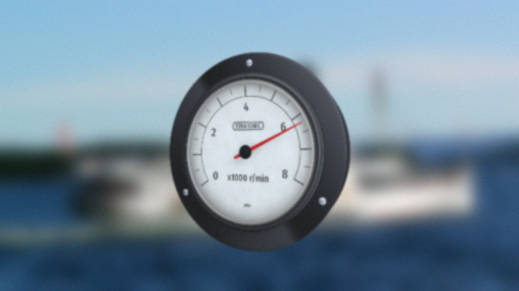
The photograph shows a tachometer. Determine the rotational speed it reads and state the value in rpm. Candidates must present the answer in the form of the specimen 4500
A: 6250
